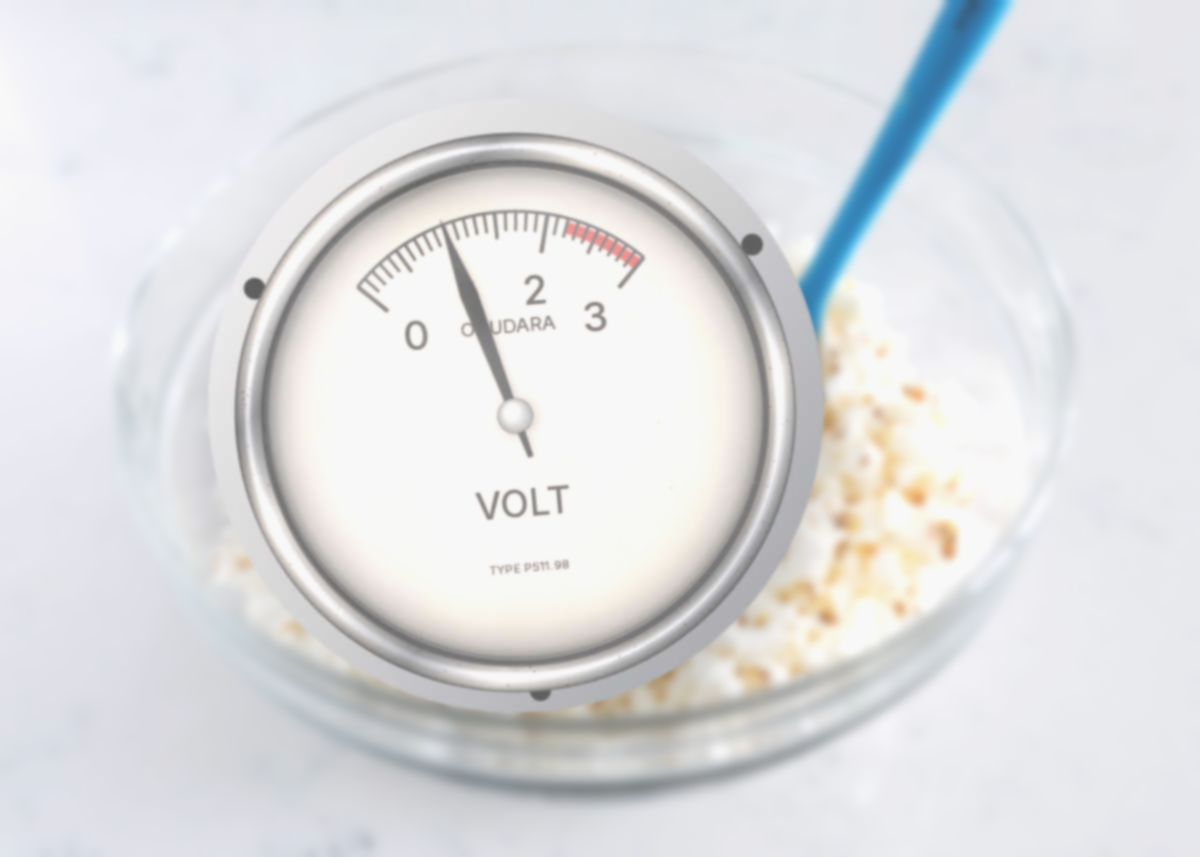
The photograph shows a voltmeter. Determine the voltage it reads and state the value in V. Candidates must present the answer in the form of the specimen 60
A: 1
